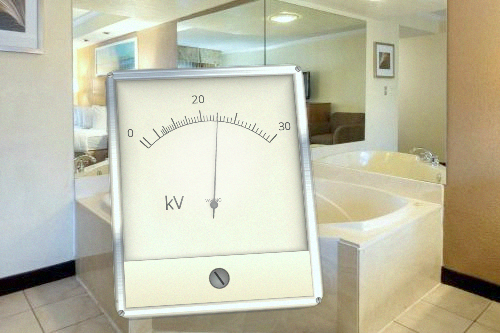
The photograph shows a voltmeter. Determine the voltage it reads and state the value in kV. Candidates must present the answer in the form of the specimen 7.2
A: 22.5
